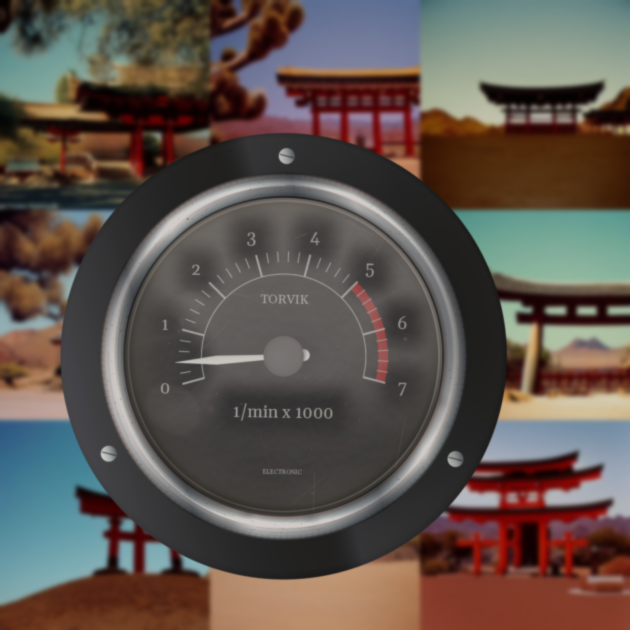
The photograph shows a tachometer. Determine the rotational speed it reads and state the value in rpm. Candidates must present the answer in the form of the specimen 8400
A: 400
